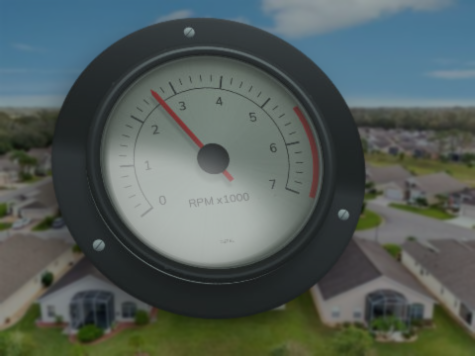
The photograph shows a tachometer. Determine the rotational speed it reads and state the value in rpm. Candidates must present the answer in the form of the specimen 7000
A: 2600
